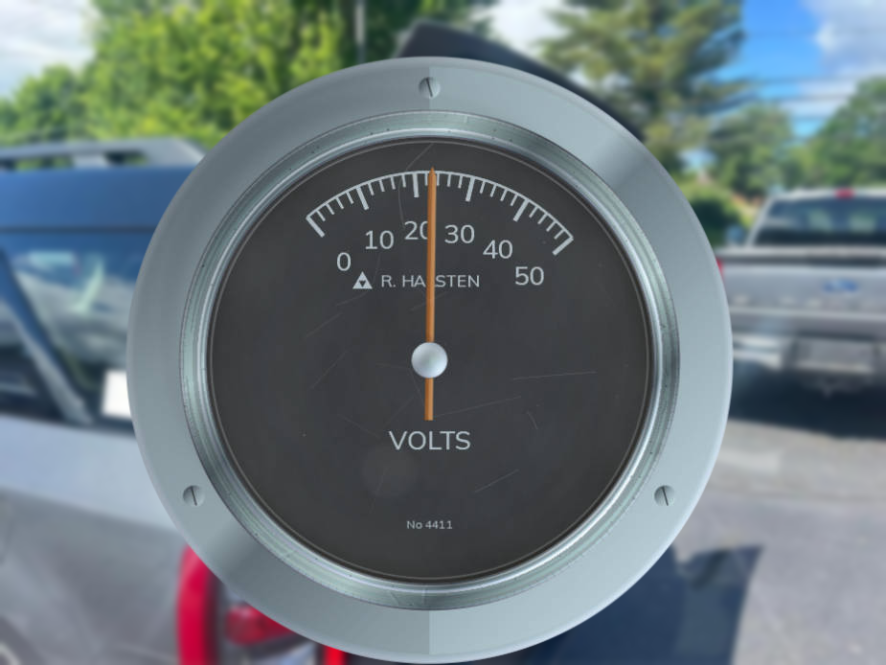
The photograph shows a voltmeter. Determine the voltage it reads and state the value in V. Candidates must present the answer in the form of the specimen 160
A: 23
